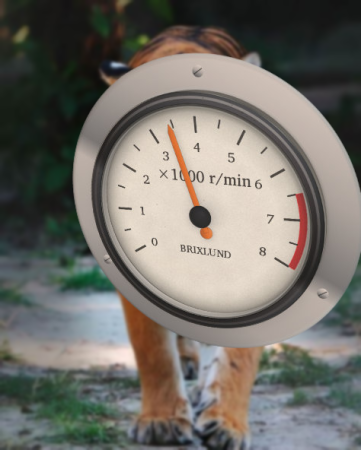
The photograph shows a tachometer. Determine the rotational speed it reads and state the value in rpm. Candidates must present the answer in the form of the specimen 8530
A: 3500
